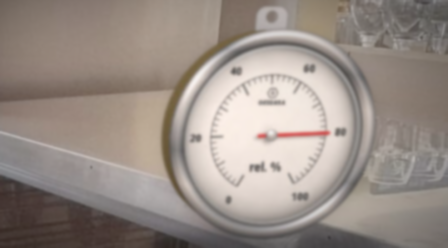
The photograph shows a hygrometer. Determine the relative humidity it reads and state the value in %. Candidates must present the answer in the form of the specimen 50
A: 80
